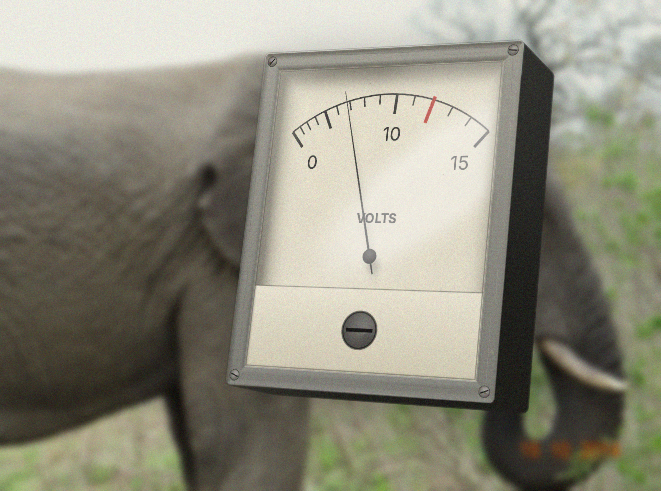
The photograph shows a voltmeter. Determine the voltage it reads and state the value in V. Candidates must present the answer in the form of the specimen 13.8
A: 7
